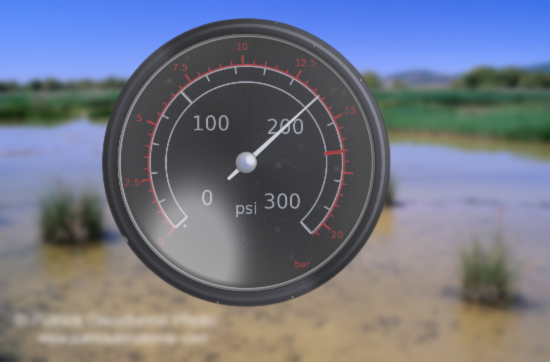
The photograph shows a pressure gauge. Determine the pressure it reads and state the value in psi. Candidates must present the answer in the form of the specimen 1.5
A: 200
